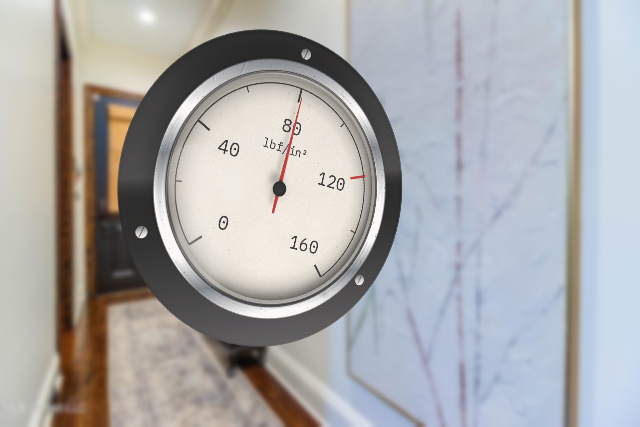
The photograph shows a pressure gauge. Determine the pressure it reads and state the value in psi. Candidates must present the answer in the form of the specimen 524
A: 80
